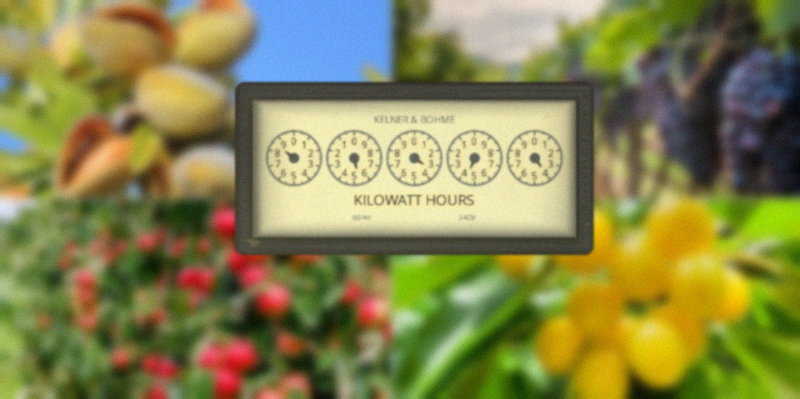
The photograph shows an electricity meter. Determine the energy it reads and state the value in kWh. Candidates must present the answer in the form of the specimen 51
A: 85344
